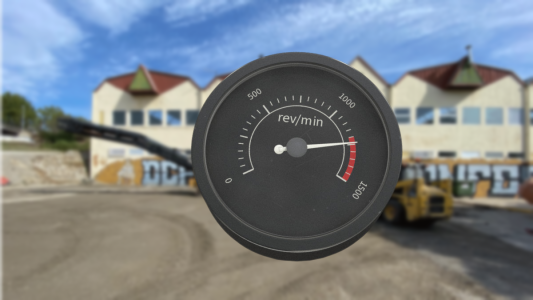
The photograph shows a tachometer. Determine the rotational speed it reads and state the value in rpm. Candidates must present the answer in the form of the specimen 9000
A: 1250
